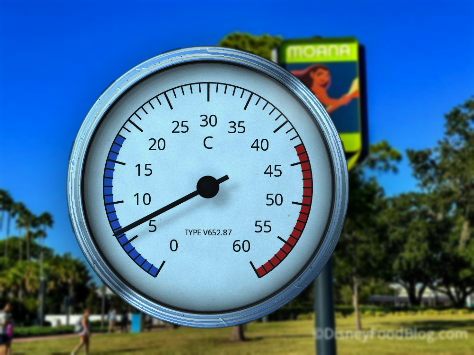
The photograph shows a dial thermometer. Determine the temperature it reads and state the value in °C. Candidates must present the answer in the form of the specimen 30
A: 6.5
